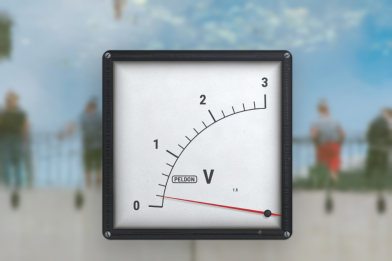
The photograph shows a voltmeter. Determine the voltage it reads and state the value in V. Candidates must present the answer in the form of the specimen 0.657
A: 0.2
